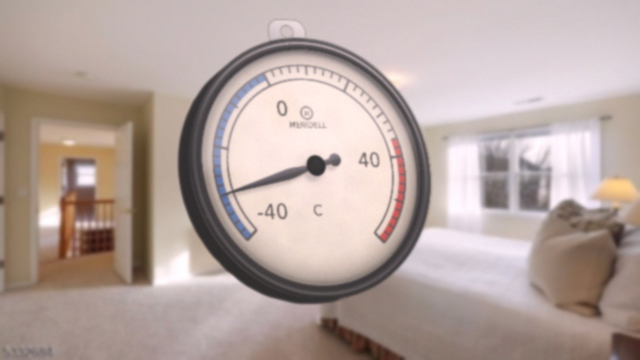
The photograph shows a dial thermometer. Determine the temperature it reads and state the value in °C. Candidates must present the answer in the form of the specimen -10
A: -30
